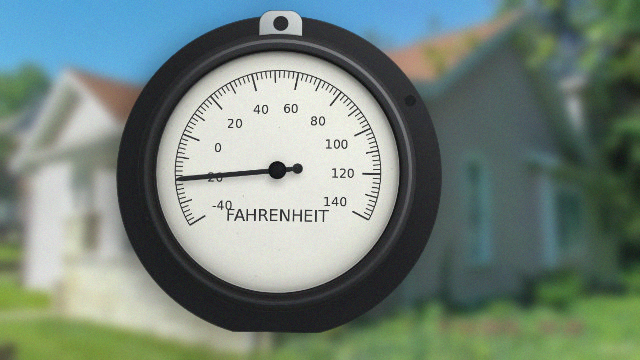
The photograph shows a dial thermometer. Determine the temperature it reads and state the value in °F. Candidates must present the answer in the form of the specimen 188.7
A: -20
